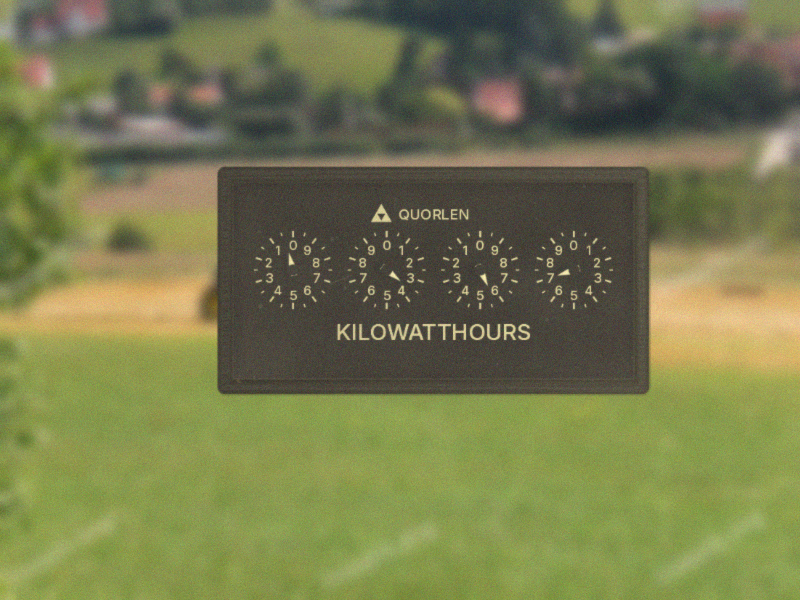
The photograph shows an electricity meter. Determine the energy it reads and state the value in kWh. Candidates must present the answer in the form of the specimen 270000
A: 357
